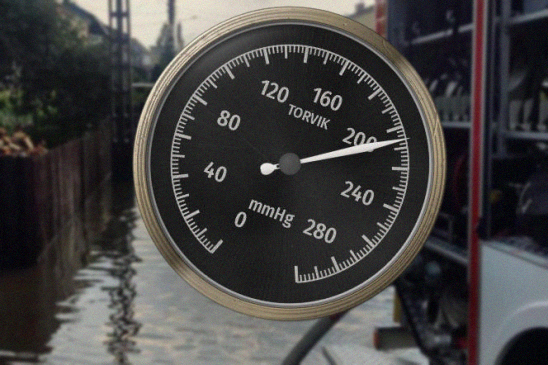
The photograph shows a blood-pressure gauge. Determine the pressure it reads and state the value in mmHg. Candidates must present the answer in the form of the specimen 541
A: 206
